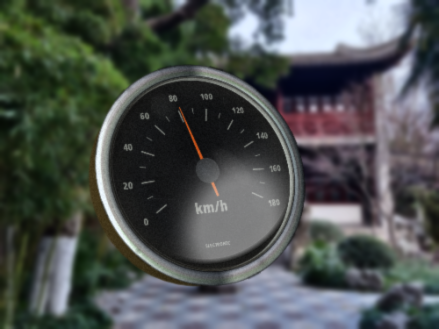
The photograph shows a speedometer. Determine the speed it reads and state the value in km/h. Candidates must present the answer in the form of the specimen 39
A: 80
